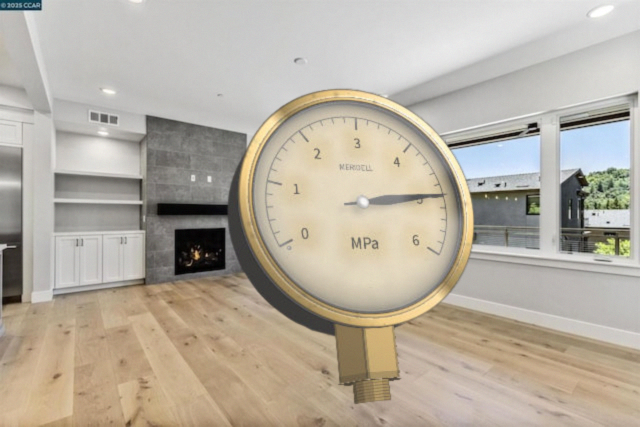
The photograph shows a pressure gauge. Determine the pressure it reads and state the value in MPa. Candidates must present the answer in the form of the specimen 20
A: 5
